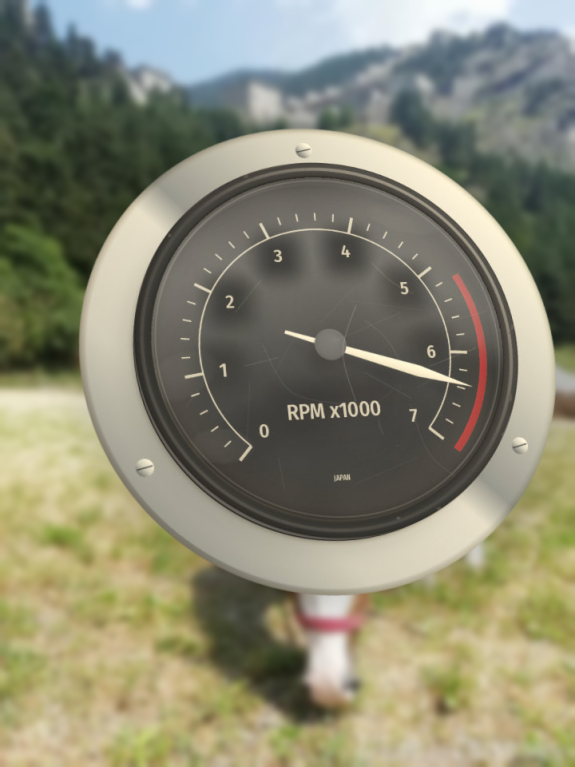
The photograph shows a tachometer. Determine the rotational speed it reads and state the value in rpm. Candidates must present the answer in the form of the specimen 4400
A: 6400
